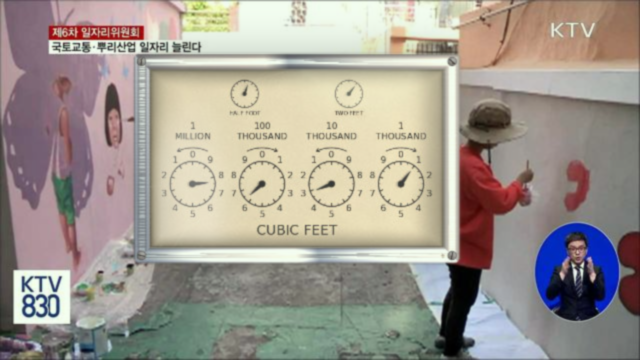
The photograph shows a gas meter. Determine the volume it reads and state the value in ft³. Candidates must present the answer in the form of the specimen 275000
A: 763100
